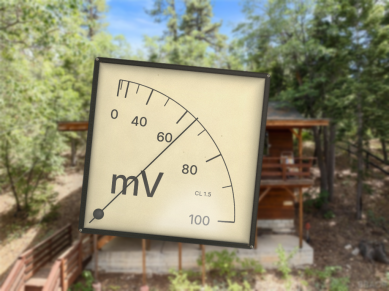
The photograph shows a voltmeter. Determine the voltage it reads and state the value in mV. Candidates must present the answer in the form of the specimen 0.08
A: 65
